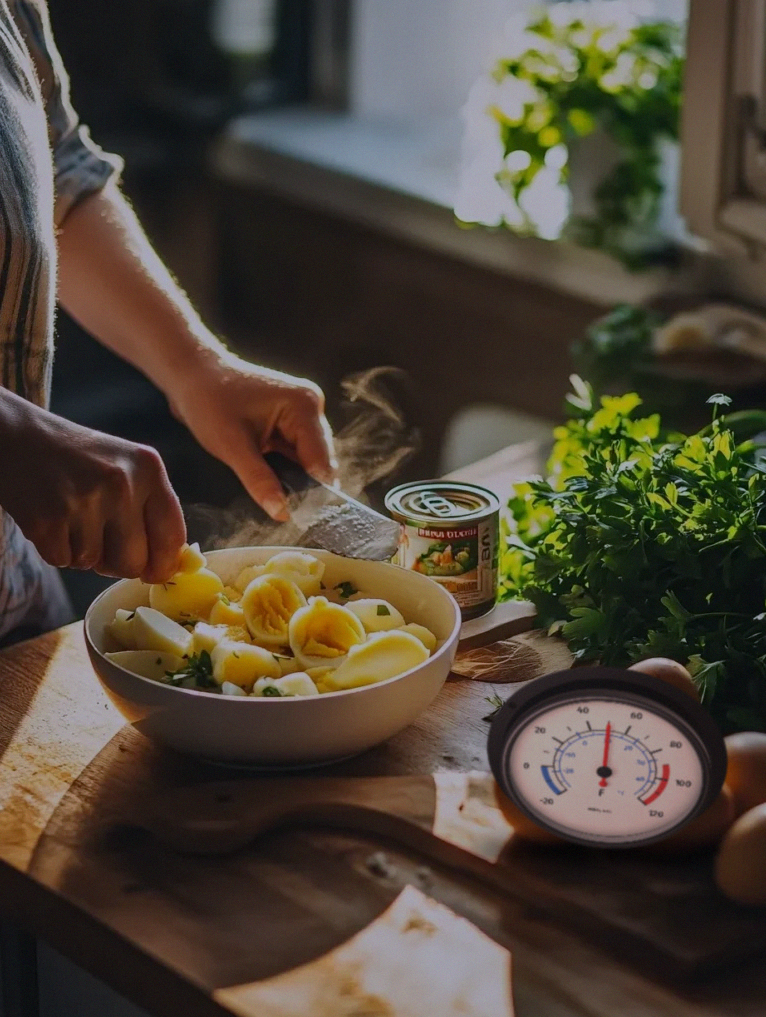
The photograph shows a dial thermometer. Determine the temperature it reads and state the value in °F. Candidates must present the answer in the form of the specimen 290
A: 50
